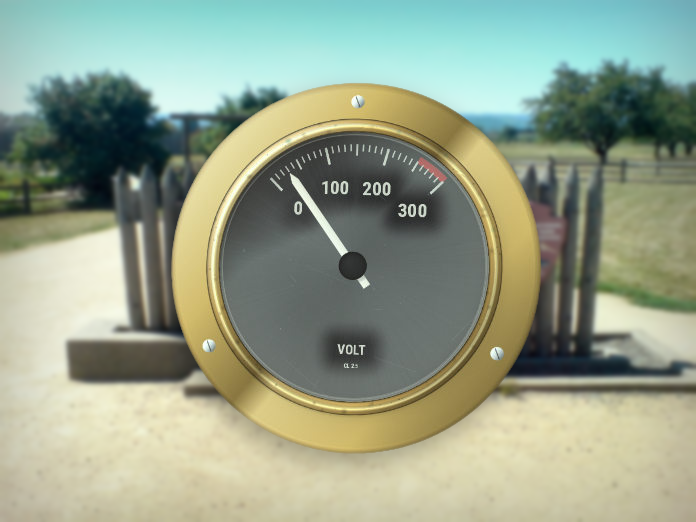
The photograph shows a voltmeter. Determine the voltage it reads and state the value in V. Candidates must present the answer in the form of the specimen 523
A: 30
